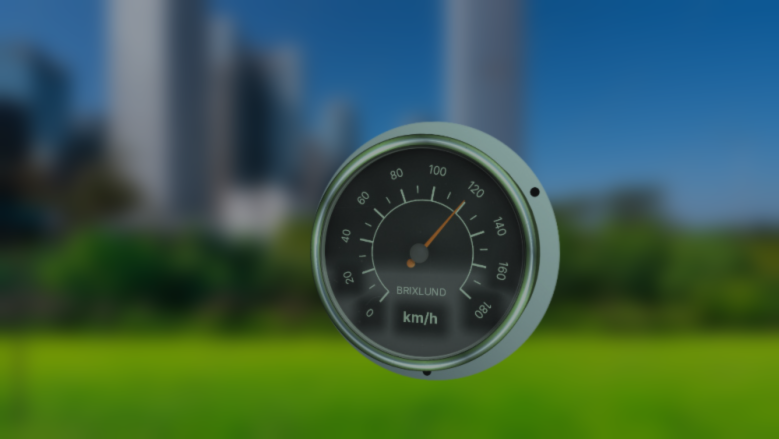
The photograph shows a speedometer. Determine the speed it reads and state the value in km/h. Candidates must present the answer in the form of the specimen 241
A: 120
